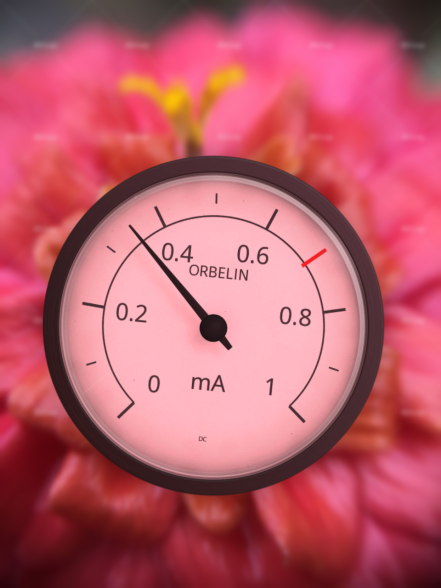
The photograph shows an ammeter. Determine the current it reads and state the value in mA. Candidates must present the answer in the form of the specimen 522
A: 0.35
